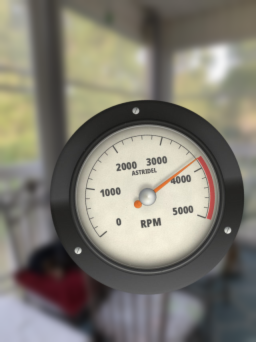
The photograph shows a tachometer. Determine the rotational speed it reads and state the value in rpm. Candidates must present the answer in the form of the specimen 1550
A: 3800
